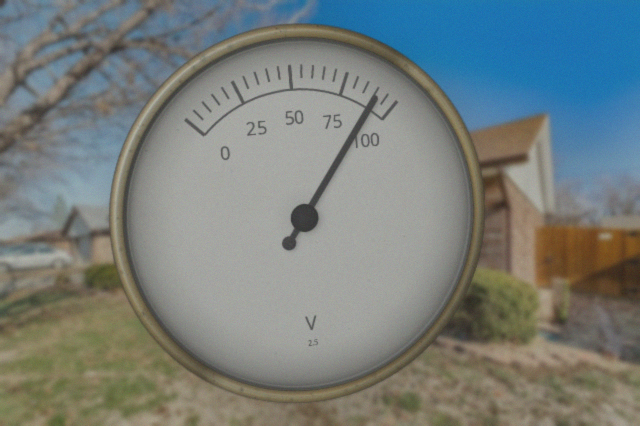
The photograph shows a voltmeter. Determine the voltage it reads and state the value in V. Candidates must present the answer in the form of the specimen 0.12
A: 90
